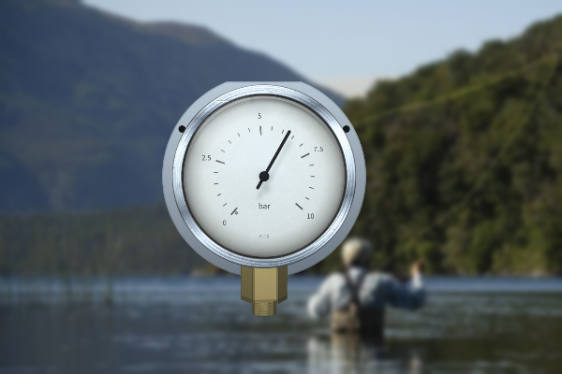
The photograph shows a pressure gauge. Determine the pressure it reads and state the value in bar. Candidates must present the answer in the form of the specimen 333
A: 6.25
